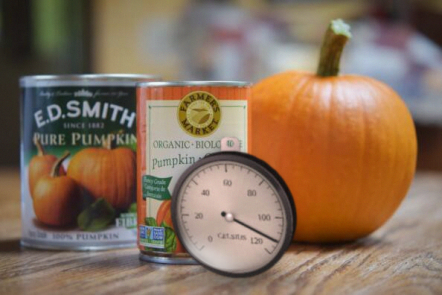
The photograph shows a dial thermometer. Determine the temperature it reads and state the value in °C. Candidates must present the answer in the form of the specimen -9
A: 112
